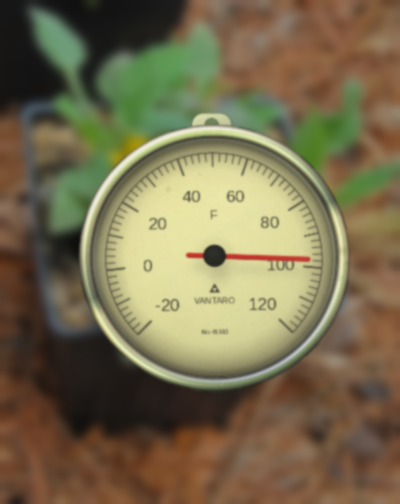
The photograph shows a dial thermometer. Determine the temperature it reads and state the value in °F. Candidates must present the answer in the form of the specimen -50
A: 98
